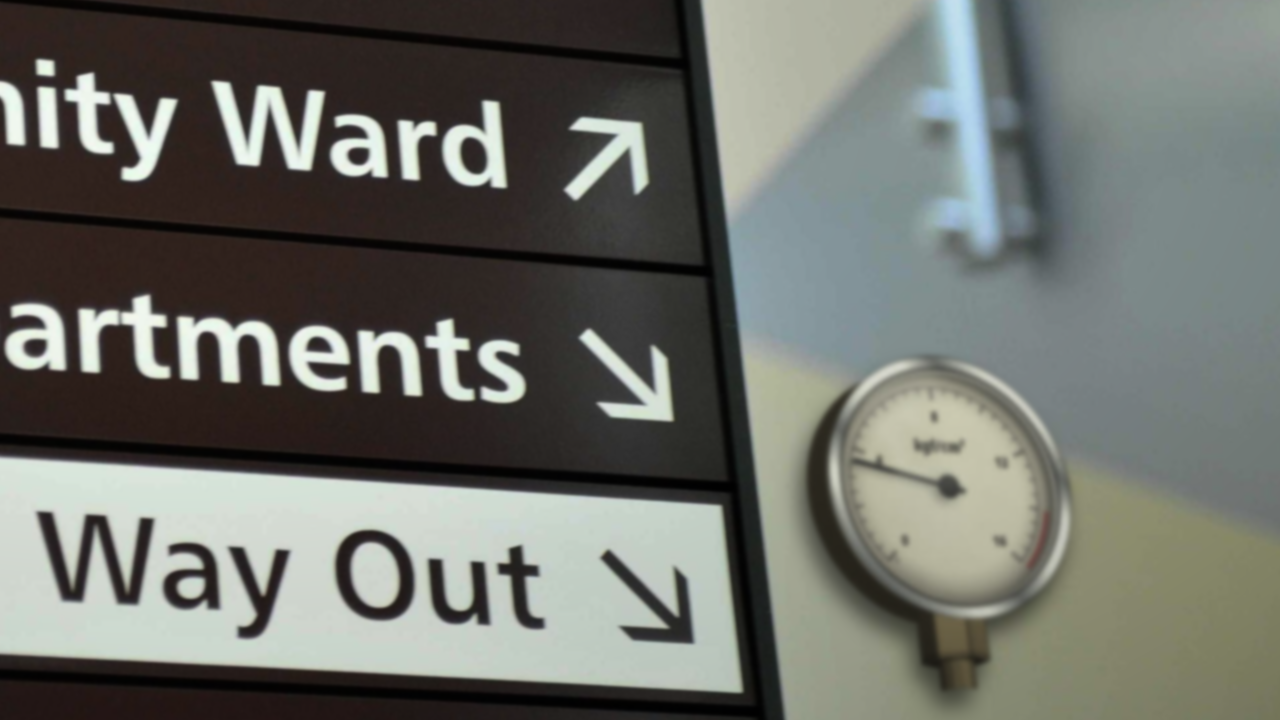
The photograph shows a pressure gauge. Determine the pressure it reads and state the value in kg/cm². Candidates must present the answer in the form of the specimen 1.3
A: 3.5
